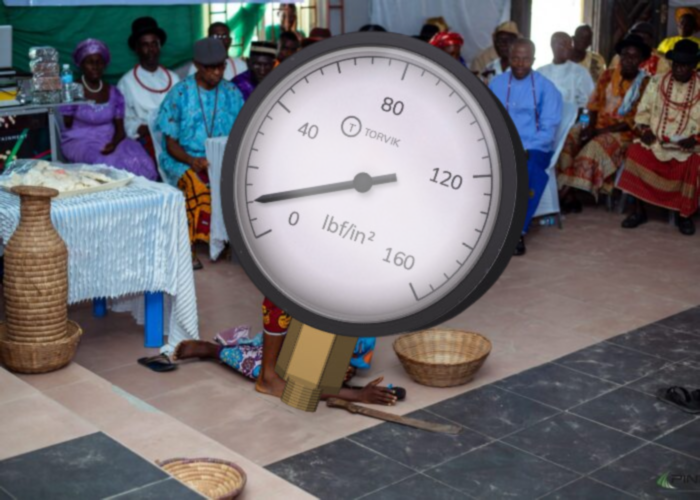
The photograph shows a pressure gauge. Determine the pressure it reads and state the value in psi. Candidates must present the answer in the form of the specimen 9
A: 10
